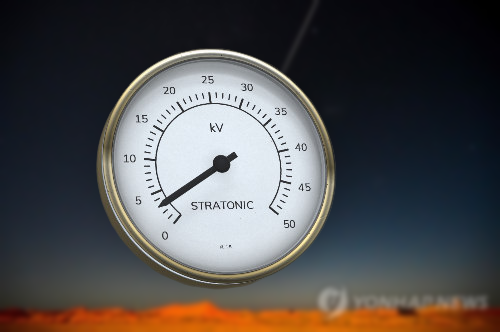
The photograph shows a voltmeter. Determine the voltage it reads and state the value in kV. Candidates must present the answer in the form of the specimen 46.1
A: 3
